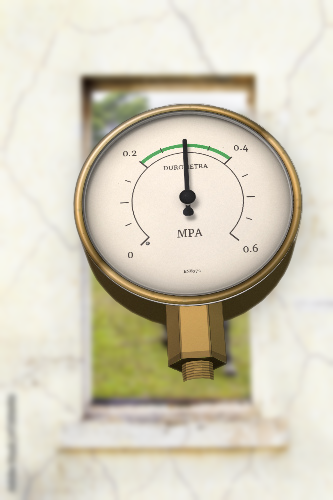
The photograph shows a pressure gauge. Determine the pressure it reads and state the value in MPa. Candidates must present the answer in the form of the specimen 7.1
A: 0.3
